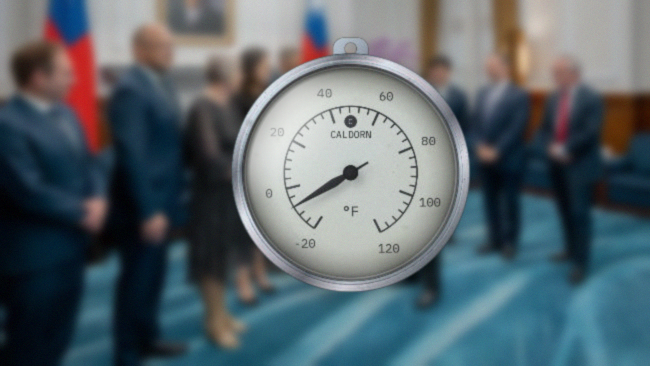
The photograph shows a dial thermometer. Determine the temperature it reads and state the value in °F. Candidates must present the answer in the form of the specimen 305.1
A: -8
